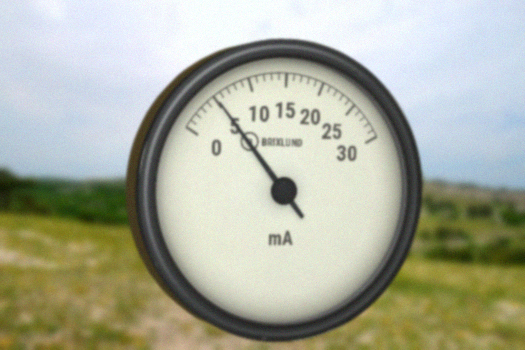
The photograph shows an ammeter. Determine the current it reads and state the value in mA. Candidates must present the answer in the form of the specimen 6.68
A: 5
